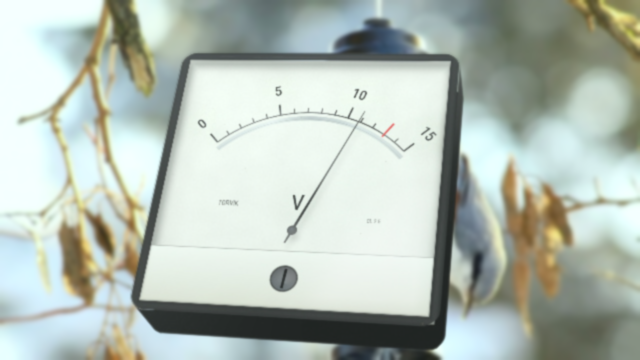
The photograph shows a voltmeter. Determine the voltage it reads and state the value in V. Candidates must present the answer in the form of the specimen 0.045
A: 11
